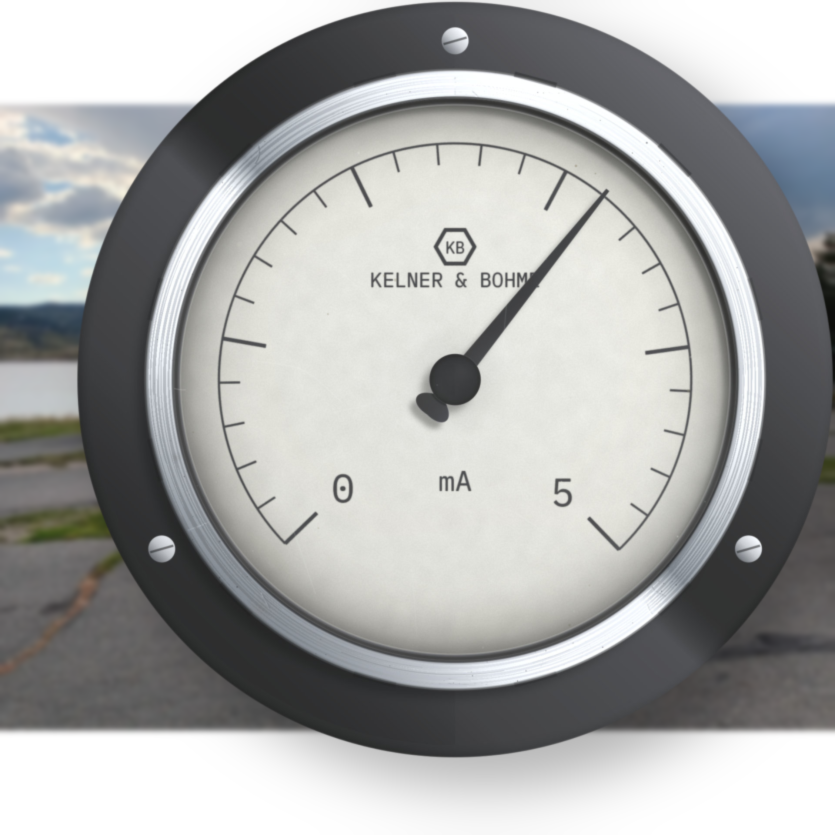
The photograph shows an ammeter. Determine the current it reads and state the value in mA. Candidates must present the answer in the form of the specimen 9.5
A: 3.2
